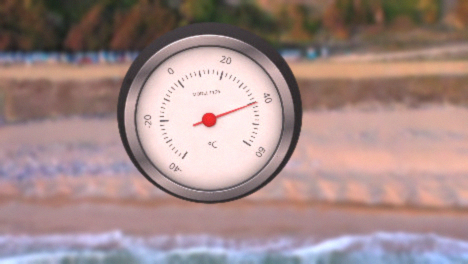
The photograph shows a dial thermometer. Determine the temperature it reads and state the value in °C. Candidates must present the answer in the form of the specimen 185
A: 40
